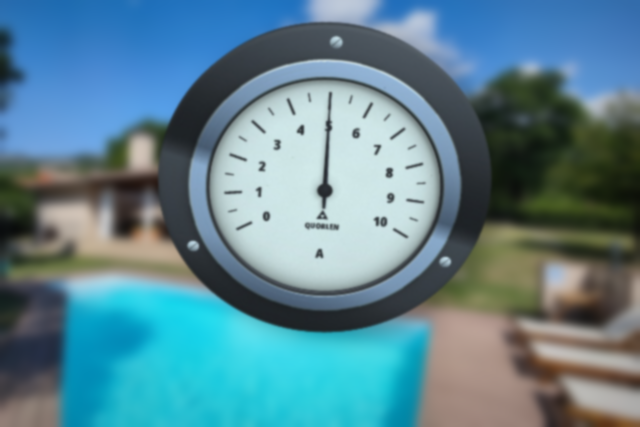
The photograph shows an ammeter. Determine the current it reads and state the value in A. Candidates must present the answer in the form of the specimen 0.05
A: 5
